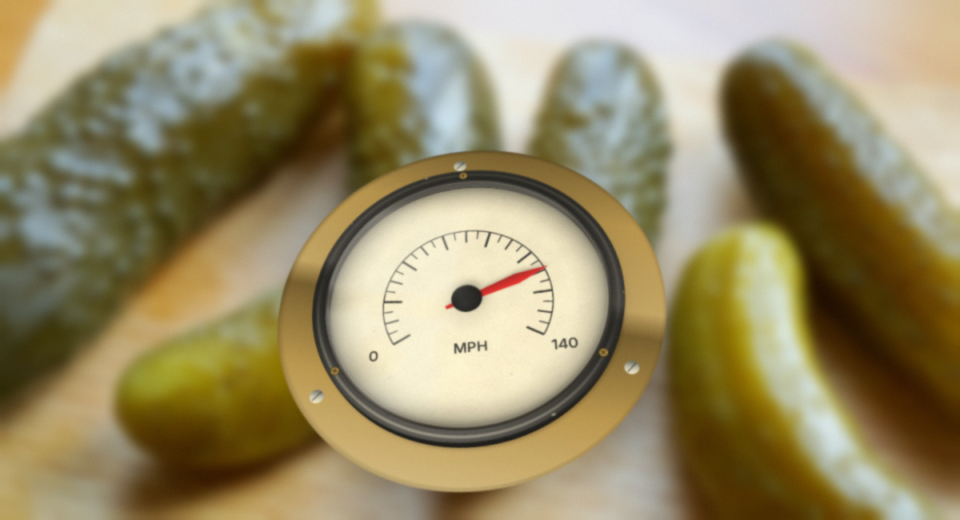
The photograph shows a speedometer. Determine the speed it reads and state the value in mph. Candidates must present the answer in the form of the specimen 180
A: 110
